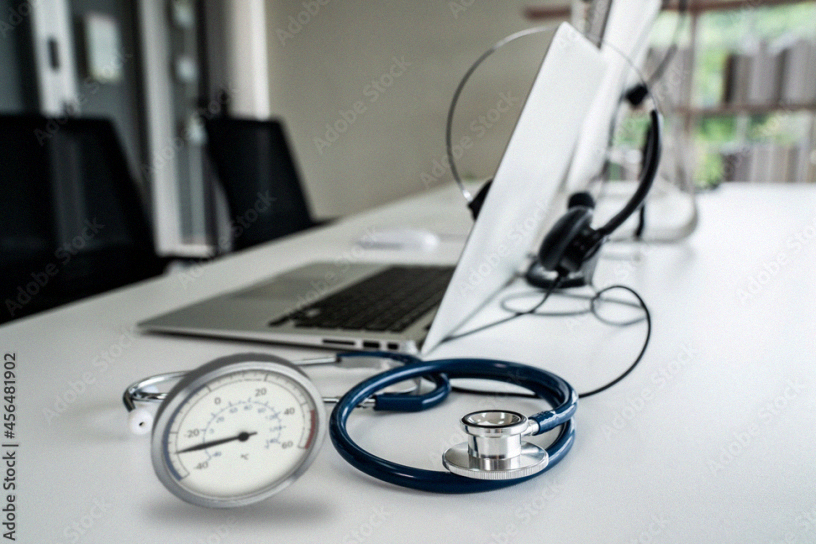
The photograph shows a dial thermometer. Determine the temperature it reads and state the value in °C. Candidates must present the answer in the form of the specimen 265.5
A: -28
